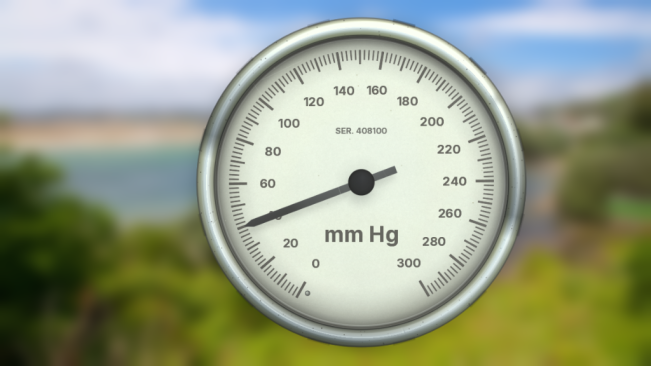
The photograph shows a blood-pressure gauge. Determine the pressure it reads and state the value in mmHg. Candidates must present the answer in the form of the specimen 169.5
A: 40
